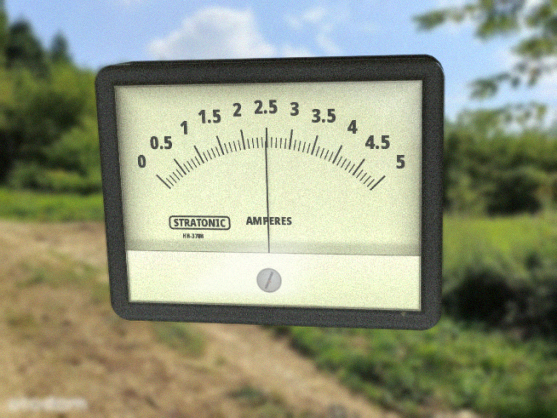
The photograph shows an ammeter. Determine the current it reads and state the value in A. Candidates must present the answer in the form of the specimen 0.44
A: 2.5
